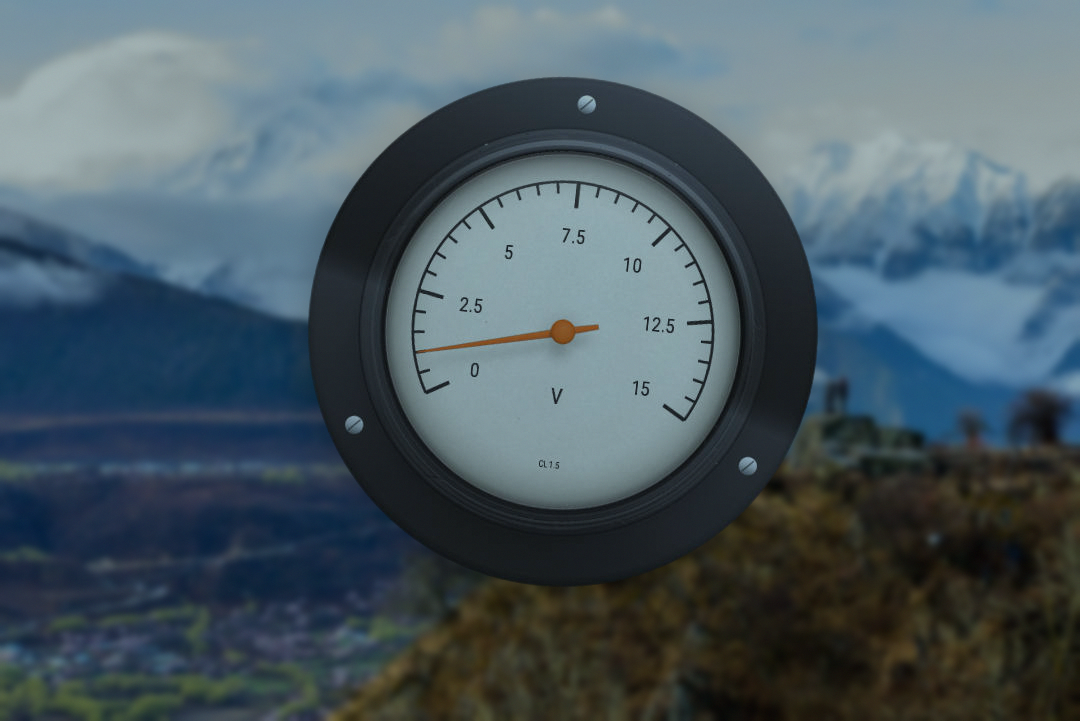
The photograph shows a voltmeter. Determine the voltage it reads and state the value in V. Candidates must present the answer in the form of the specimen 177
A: 1
